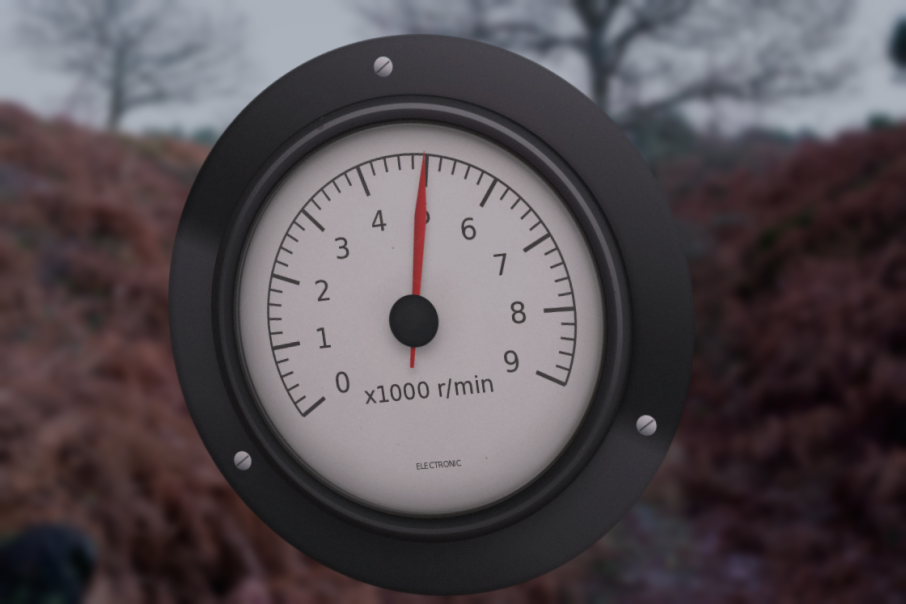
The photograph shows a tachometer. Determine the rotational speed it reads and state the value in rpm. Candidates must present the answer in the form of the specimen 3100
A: 5000
